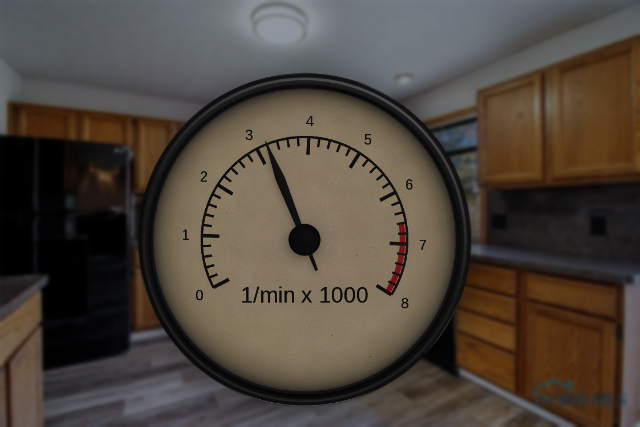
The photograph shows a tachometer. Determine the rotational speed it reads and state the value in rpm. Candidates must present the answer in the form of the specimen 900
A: 3200
